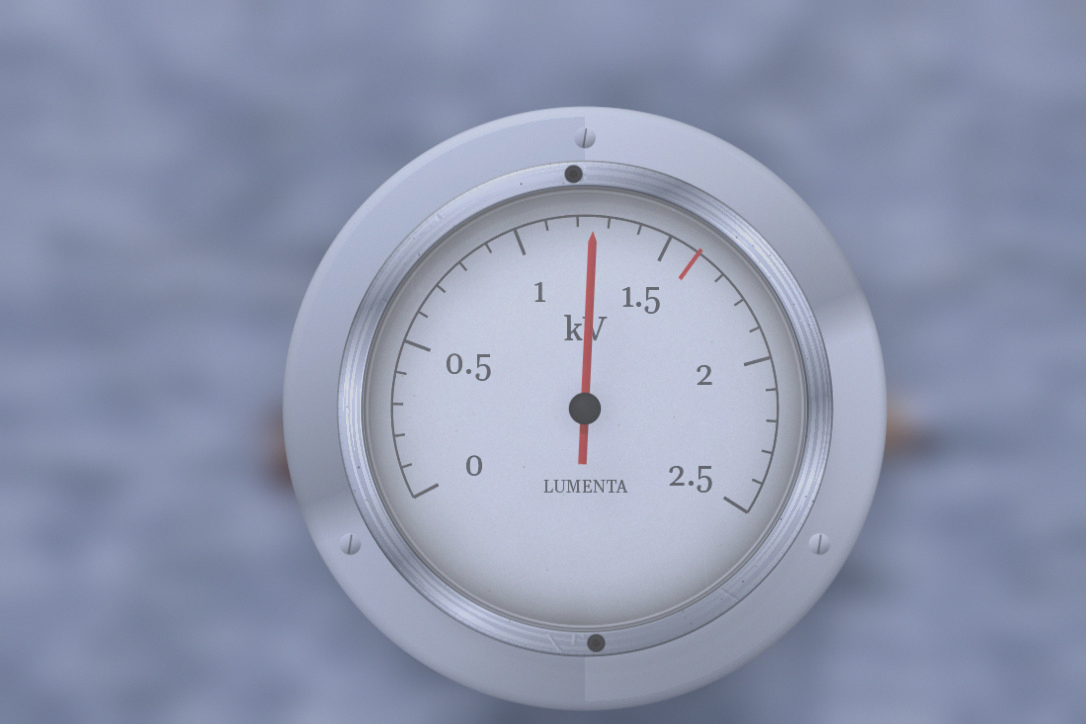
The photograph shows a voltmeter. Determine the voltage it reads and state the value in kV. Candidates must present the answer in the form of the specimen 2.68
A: 1.25
